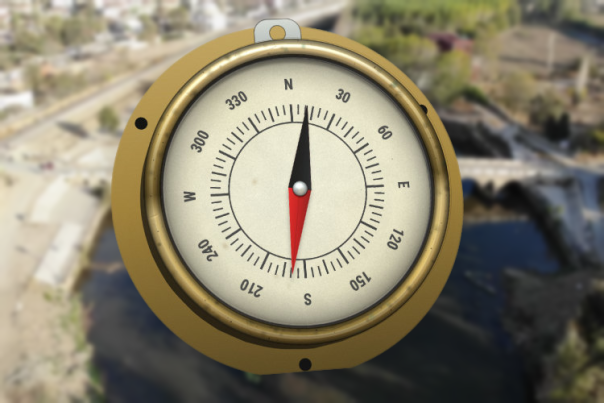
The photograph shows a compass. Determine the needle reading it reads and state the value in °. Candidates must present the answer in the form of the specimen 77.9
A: 190
